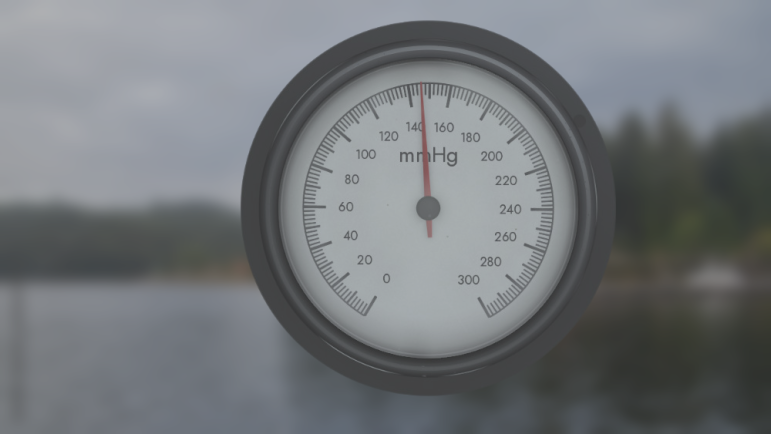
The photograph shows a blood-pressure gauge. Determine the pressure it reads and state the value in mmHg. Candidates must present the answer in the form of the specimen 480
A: 146
